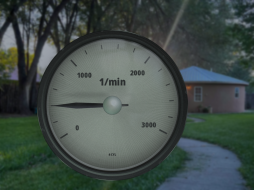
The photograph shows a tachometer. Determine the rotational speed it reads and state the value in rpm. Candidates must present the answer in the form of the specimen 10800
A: 400
